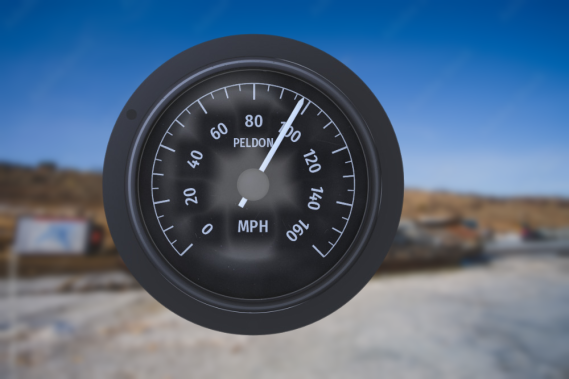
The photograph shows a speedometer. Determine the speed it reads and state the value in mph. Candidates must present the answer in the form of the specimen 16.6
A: 97.5
